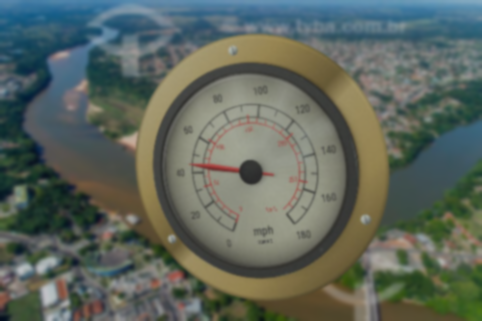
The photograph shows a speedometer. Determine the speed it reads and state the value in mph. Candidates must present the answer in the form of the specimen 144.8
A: 45
